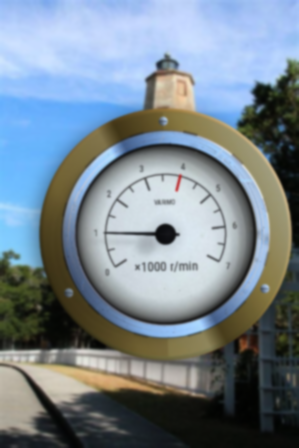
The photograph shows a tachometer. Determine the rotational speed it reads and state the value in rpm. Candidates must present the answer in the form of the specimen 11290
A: 1000
